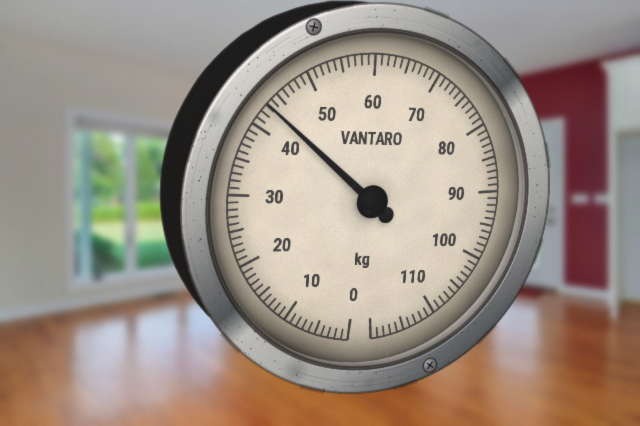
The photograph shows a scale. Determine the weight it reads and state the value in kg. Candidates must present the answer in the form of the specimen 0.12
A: 43
